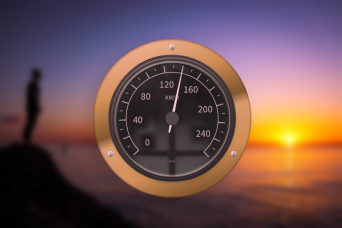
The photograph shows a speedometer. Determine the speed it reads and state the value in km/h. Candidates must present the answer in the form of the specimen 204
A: 140
